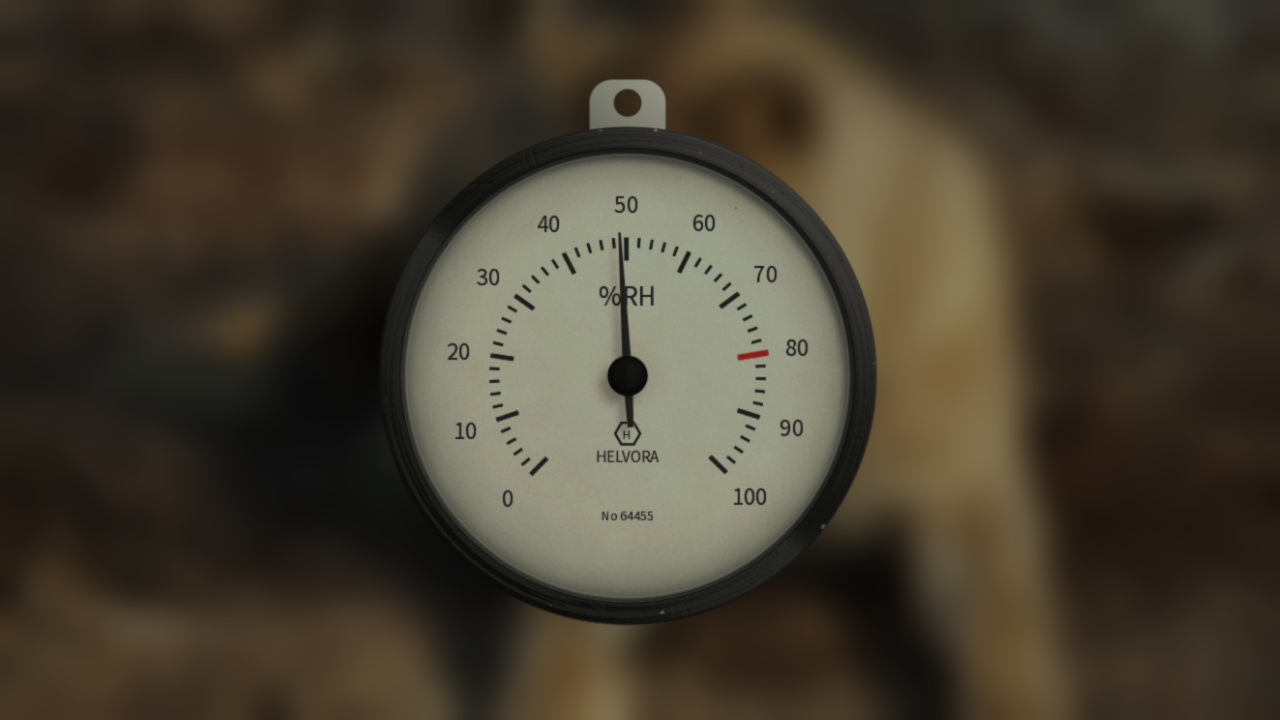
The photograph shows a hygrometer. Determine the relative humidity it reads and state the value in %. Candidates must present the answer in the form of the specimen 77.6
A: 49
